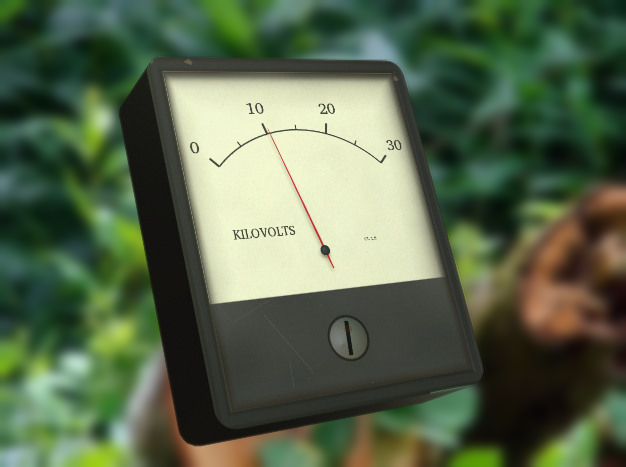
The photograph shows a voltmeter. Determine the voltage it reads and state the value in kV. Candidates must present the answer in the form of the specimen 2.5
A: 10
